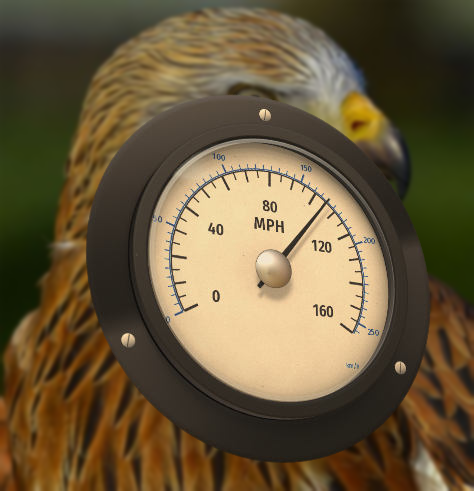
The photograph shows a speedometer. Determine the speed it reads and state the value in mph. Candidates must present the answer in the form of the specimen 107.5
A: 105
